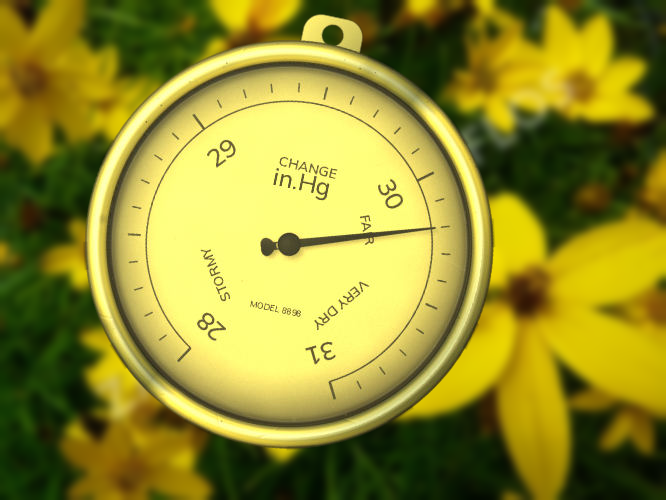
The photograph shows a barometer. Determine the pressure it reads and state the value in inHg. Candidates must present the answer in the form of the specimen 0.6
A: 30.2
